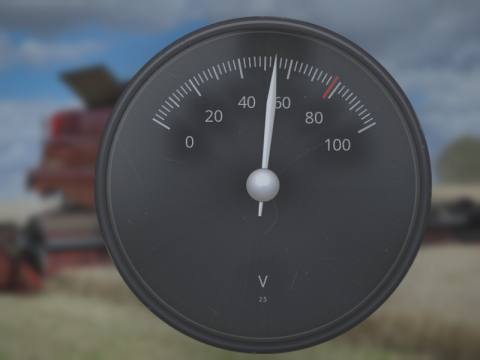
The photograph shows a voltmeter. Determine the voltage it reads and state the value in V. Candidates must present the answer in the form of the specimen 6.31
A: 54
